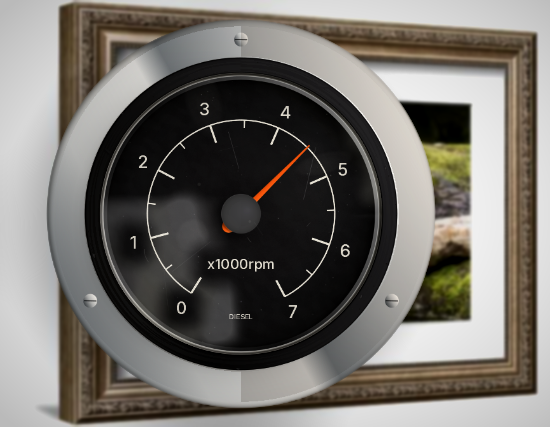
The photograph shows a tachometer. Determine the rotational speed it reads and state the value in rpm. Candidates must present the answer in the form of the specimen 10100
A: 4500
